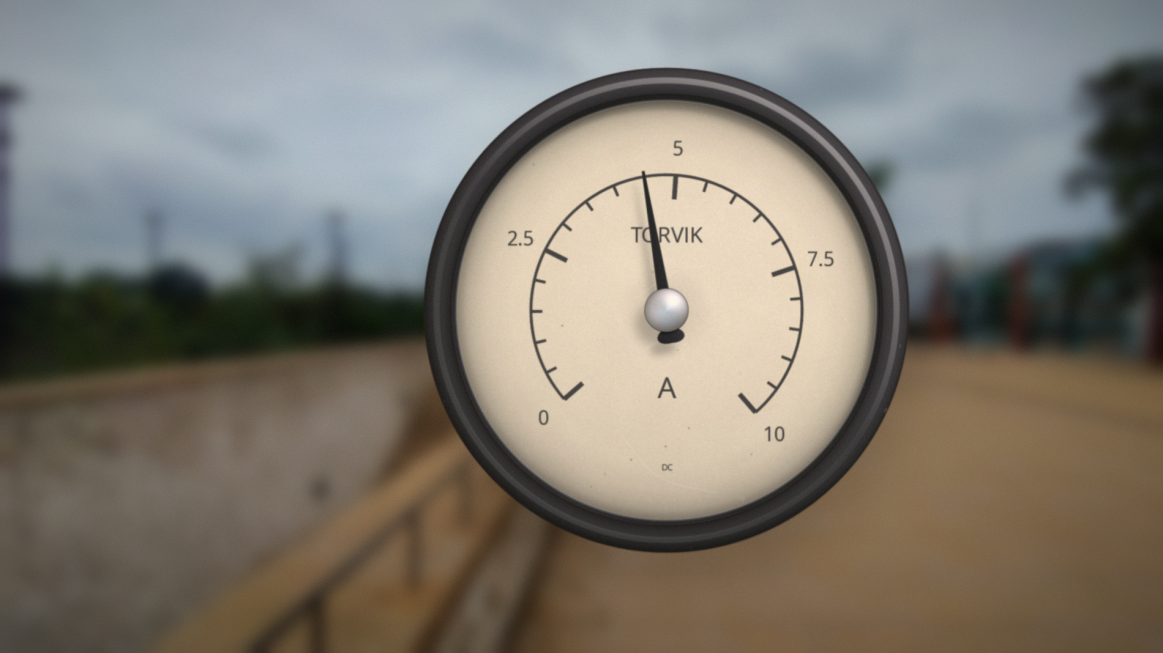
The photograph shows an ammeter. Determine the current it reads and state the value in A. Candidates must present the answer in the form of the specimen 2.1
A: 4.5
